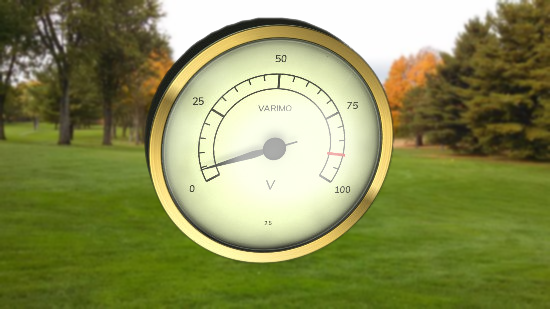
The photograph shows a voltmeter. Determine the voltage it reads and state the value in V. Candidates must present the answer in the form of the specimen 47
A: 5
